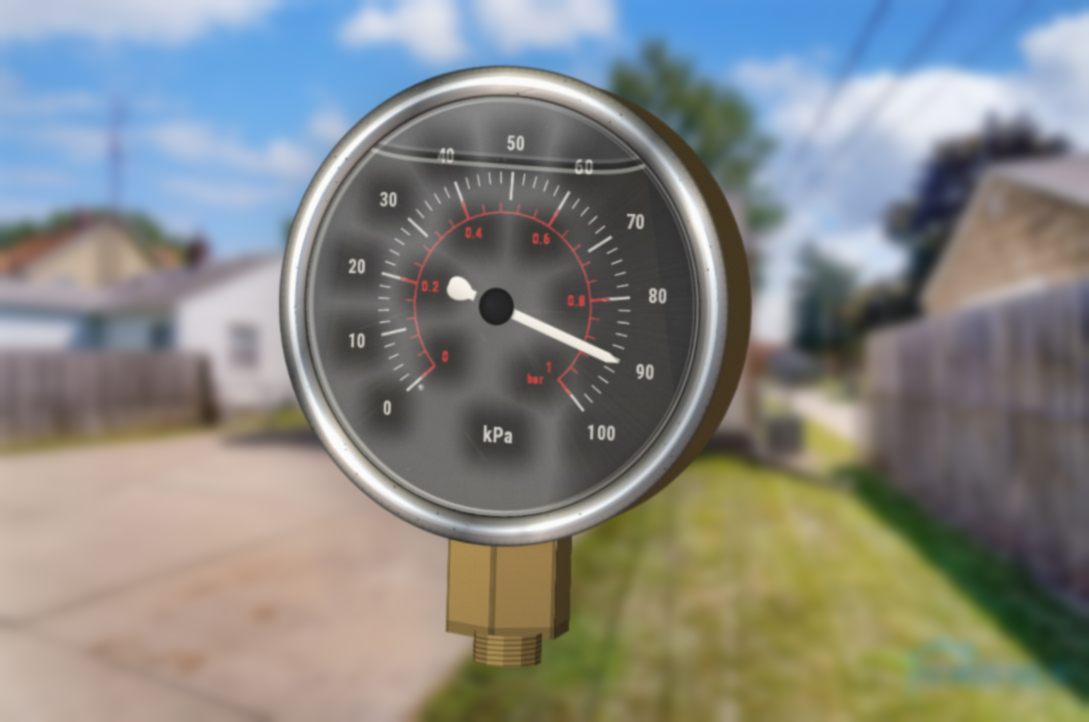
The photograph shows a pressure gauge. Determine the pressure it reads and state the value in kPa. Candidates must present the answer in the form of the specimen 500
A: 90
